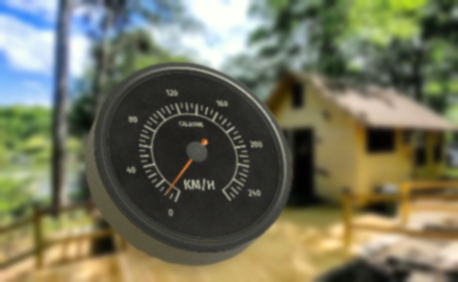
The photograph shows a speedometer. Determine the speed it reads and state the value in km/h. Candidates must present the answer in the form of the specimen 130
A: 10
